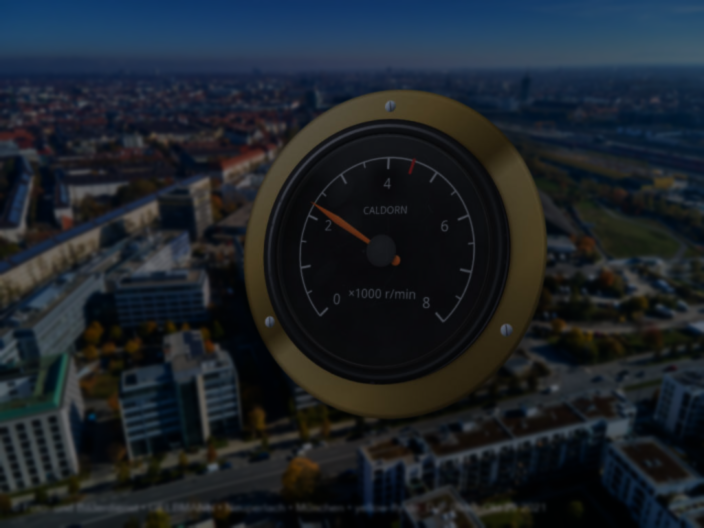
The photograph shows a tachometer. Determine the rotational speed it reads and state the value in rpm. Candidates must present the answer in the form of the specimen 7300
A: 2250
